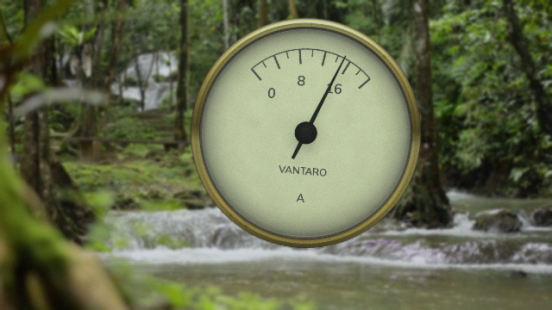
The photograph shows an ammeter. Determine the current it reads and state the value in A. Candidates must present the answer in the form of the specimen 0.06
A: 15
